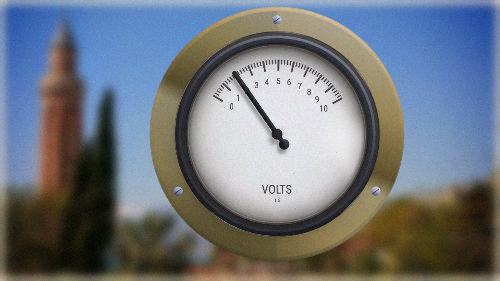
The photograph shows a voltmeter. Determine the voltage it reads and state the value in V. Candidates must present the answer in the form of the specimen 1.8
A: 2
